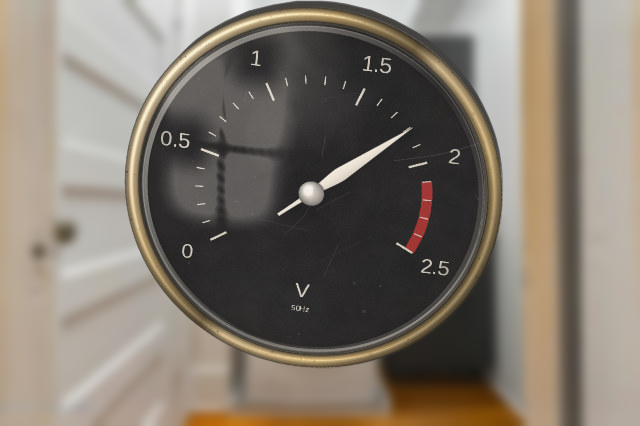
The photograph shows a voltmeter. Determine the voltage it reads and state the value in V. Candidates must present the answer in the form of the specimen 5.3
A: 1.8
